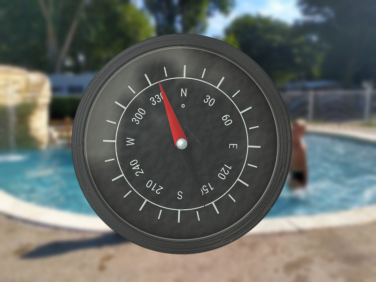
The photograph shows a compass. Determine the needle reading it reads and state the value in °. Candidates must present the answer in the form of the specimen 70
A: 337.5
